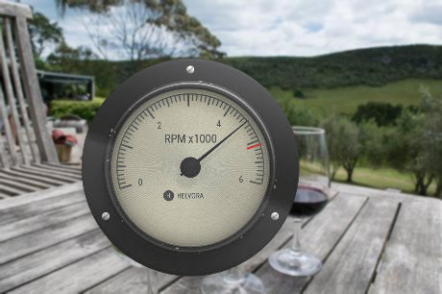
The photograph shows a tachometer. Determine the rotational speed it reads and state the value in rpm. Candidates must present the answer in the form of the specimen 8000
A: 4500
